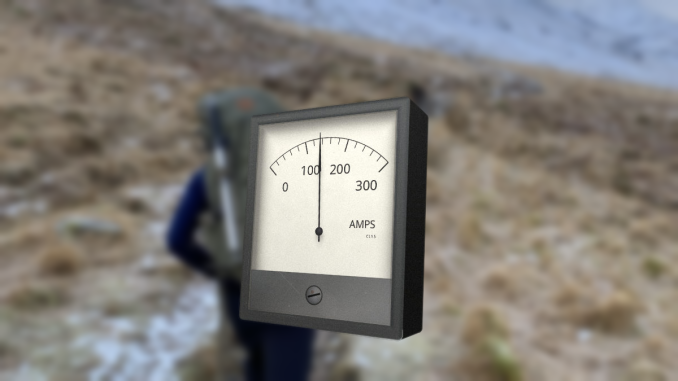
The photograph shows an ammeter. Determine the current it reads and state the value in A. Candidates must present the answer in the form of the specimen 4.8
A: 140
